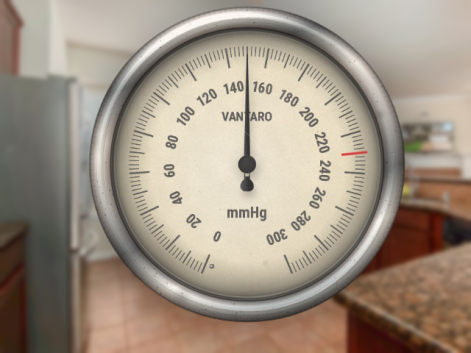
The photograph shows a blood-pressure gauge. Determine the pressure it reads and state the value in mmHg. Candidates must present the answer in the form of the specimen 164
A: 150
